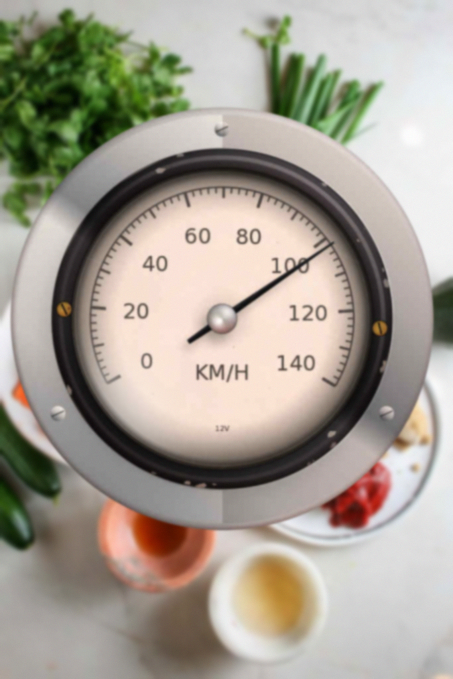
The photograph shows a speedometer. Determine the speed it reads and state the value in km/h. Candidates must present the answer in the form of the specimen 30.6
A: 102
